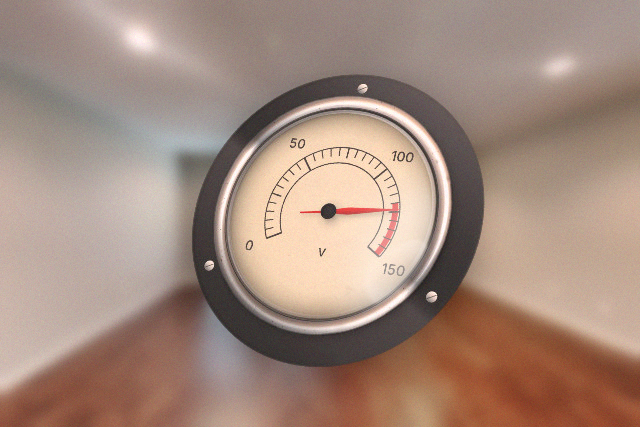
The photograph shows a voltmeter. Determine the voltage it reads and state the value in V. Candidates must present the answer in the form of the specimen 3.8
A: 125
